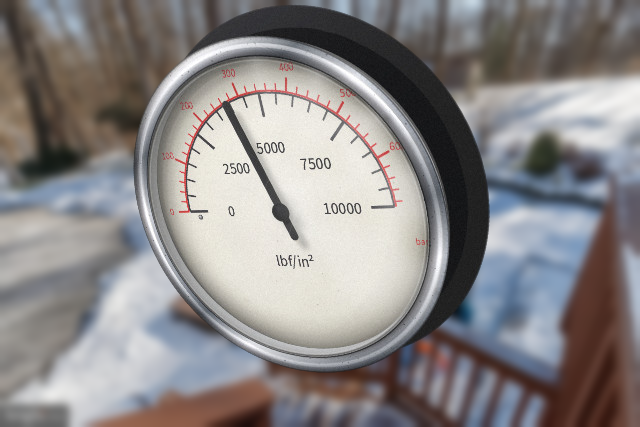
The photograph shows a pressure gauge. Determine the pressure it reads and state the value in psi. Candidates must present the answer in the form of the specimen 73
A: 4000
